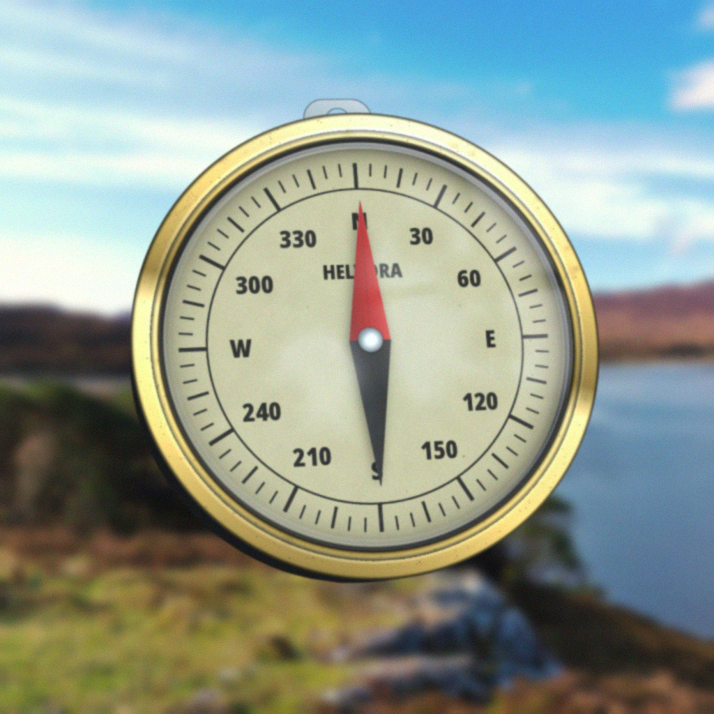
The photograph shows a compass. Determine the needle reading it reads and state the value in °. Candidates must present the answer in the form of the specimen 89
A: 0
